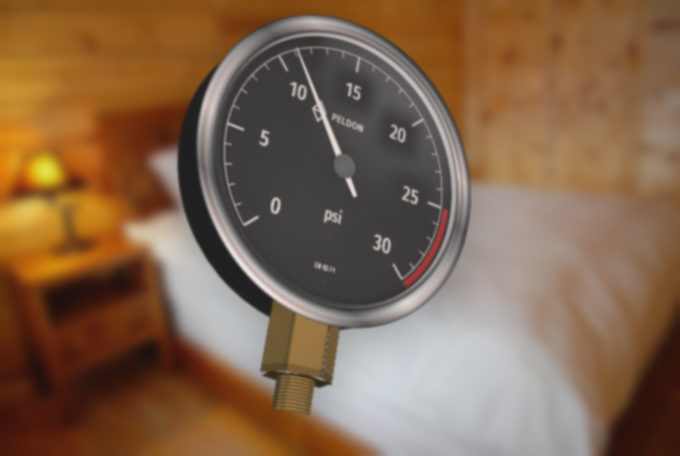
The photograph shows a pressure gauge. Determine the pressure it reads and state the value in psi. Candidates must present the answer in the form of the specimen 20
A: 11
